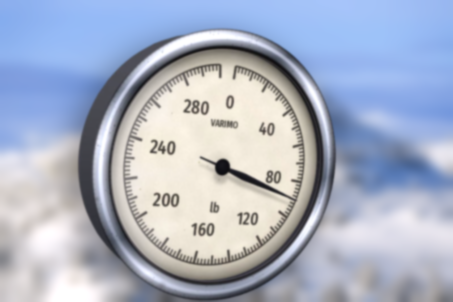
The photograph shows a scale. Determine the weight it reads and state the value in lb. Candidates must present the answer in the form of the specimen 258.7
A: 90
